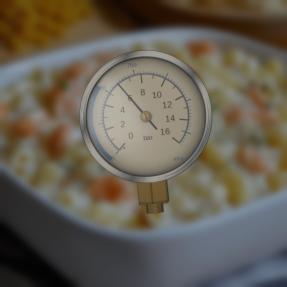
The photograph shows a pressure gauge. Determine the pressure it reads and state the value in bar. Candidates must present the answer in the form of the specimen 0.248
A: 6
